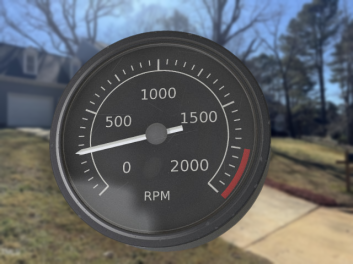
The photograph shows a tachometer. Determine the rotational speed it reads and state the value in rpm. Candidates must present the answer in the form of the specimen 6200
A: 250
